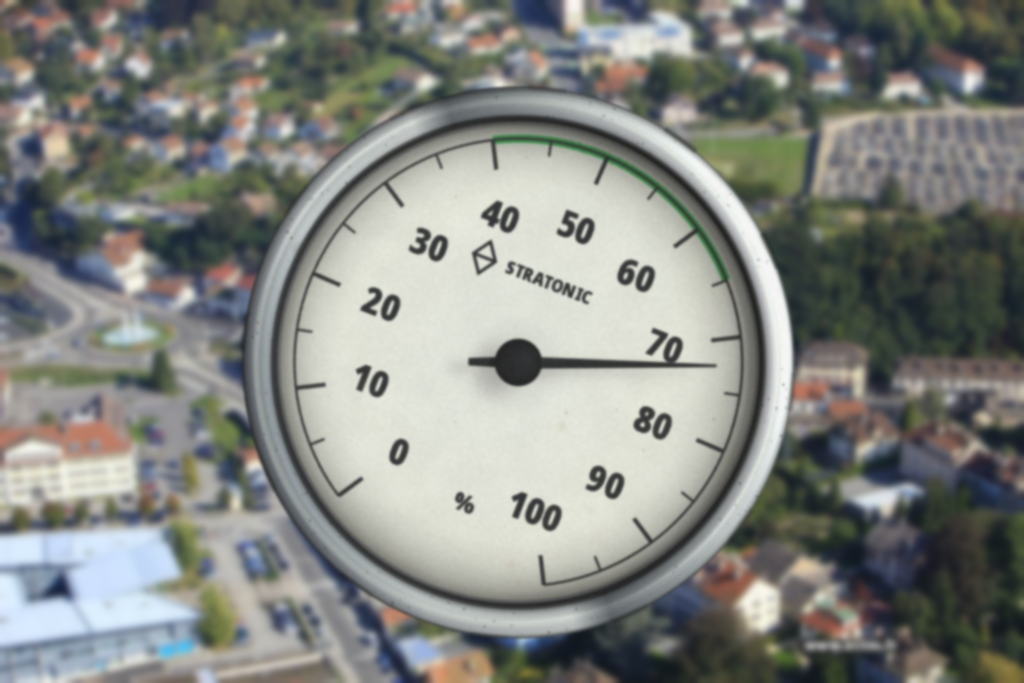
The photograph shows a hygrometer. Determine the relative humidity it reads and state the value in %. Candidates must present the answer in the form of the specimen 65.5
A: 72.5
